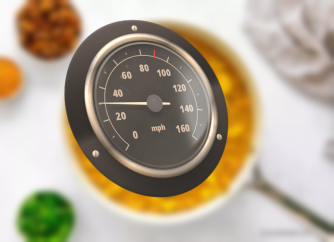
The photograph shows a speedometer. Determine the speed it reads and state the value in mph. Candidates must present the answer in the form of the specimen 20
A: 30
